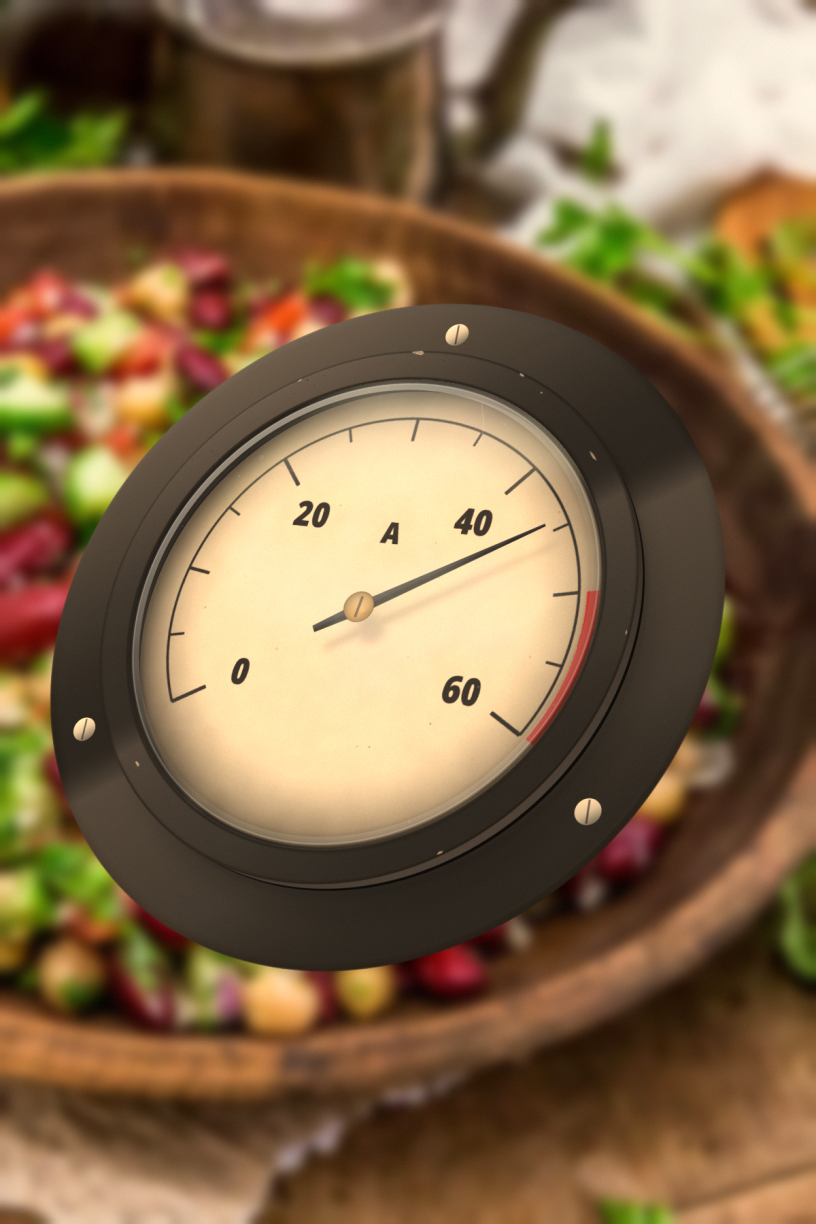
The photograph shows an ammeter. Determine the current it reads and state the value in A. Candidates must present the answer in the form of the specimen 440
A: 45
